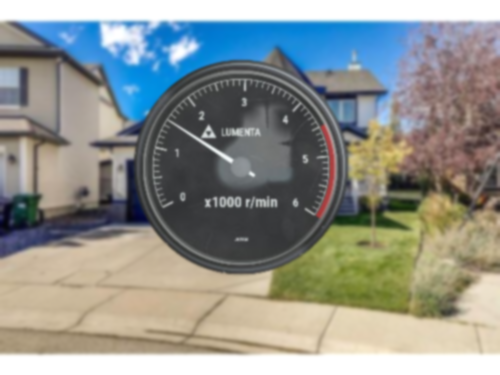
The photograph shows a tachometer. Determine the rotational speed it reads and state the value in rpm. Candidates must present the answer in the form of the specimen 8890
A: 1500
